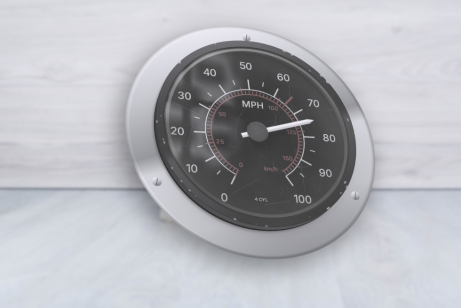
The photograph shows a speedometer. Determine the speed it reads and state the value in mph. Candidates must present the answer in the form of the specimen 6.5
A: 75
